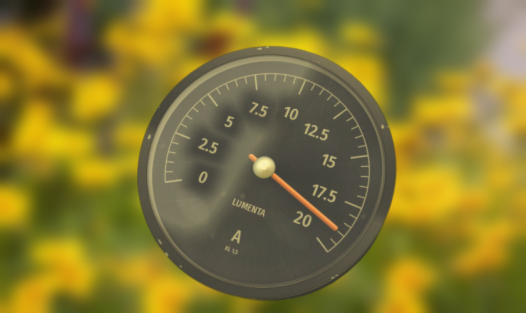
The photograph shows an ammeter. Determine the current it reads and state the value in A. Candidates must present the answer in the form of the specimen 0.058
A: 19
